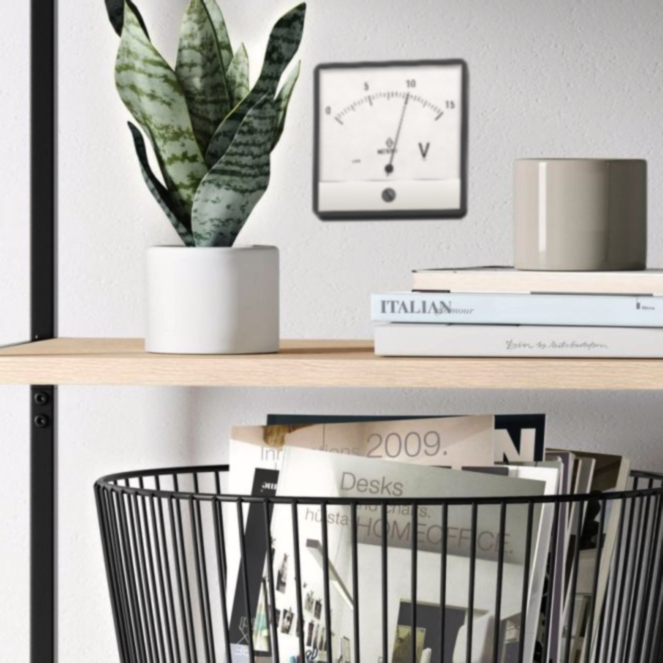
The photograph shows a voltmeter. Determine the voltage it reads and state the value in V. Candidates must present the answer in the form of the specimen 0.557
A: 10
